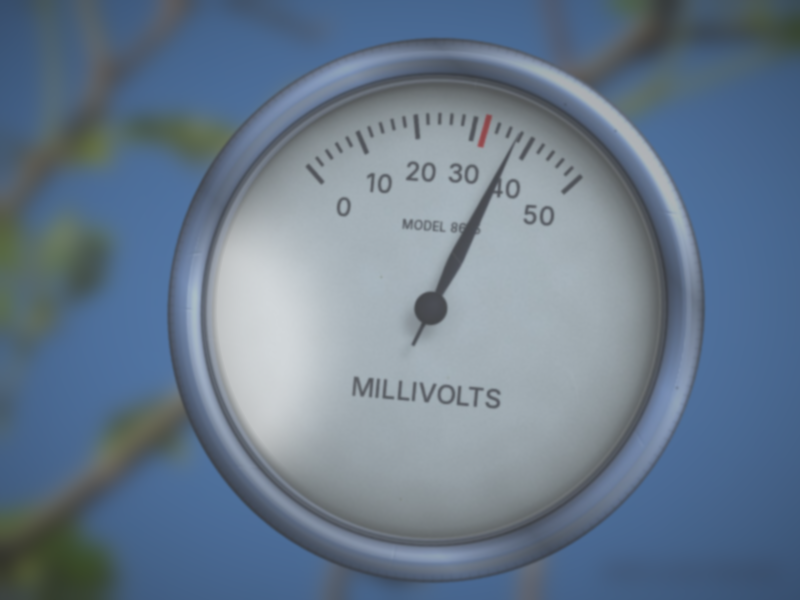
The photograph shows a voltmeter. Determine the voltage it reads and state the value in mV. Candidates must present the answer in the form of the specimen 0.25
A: 38
